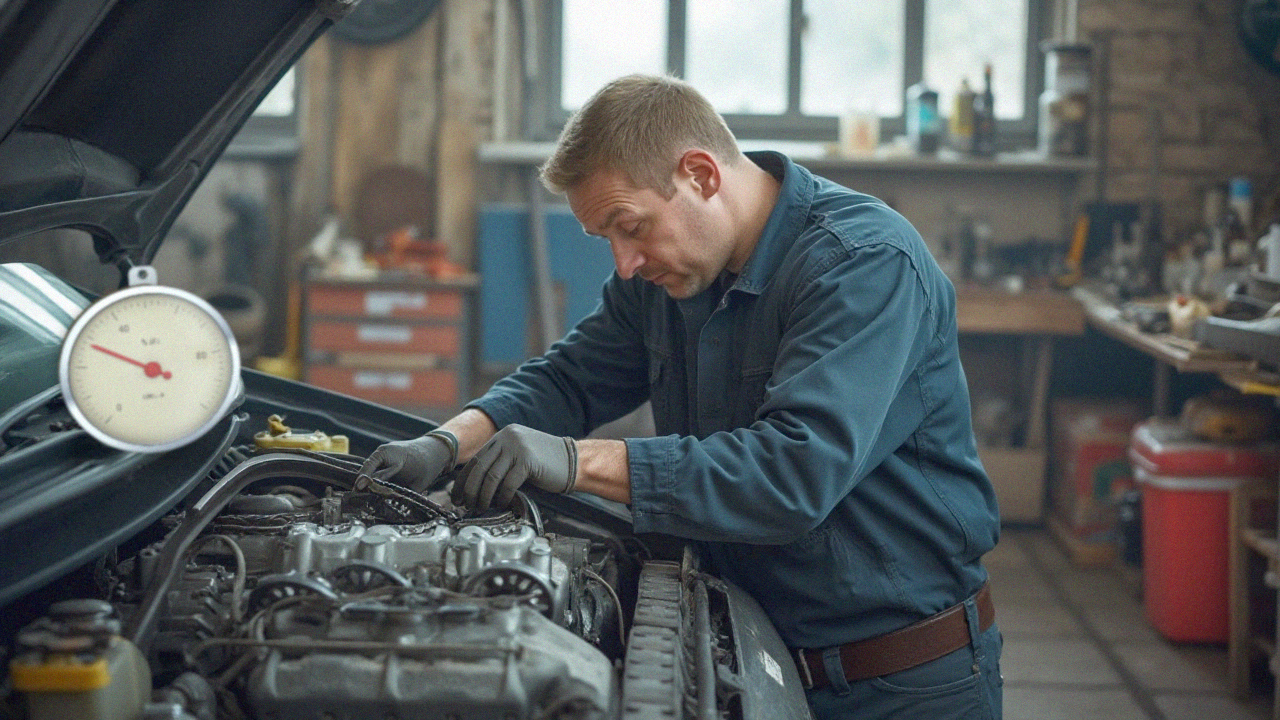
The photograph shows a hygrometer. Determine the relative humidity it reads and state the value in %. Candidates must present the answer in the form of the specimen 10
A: 28
